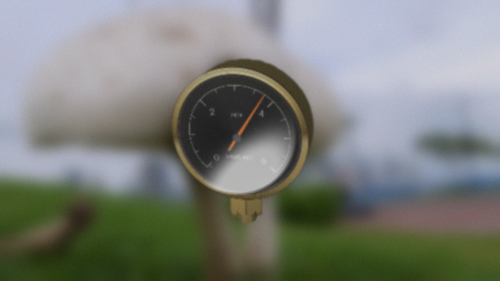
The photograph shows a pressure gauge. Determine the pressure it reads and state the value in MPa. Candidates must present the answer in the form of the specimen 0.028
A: 3.75
